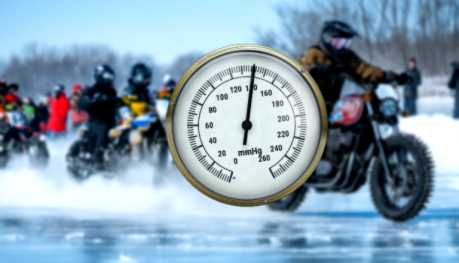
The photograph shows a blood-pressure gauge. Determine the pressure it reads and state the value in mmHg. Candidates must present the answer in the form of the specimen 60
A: 140
